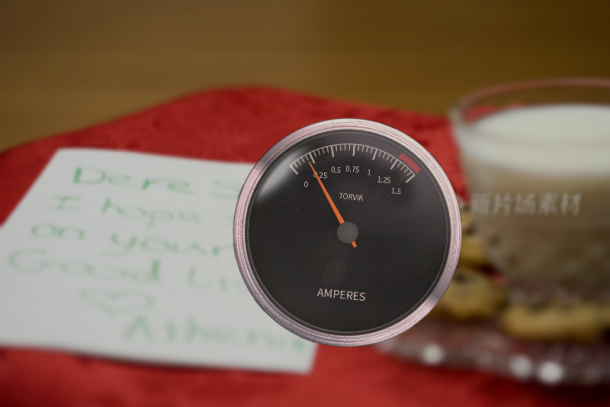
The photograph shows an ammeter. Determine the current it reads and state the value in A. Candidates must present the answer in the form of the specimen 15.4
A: 0.2
